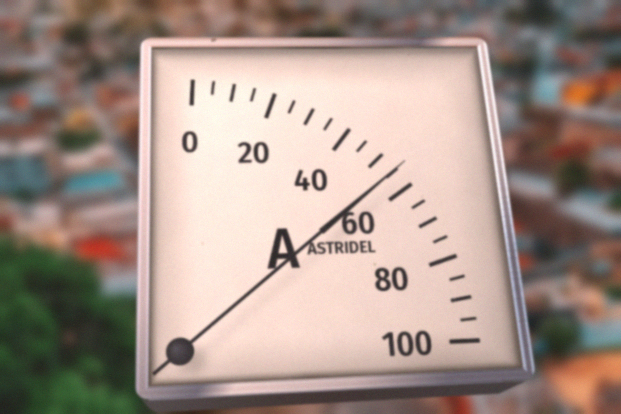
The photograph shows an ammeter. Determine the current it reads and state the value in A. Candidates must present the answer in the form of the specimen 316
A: 55
